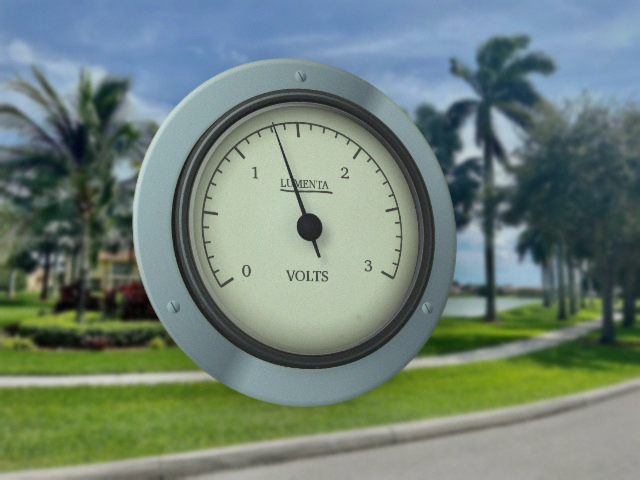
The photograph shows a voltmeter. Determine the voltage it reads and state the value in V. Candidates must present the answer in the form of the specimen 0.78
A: 1.3
